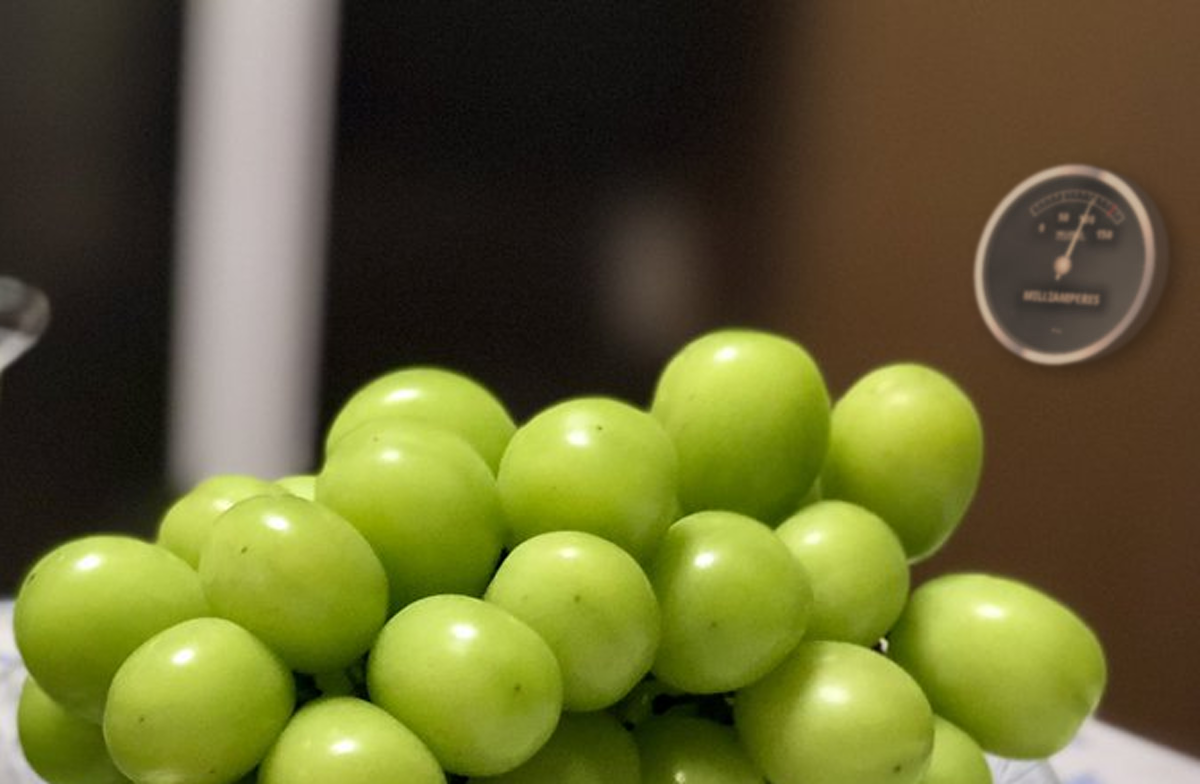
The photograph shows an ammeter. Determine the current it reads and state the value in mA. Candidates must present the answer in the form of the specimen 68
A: 100
